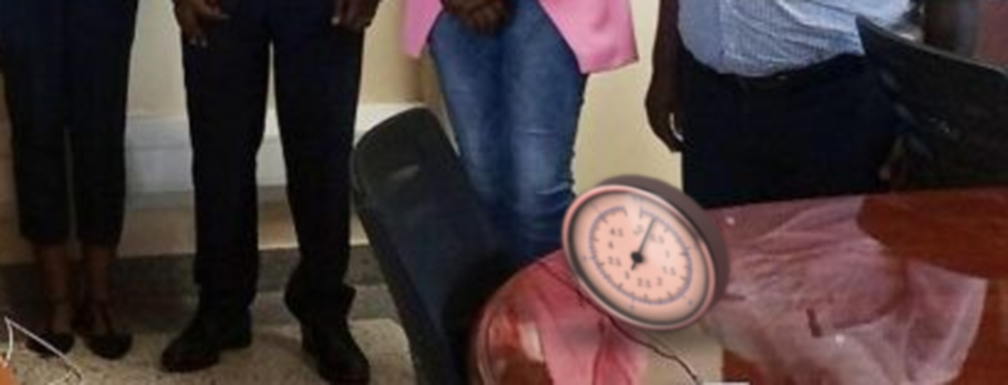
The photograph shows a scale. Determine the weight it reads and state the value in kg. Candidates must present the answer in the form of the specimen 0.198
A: 0.25
